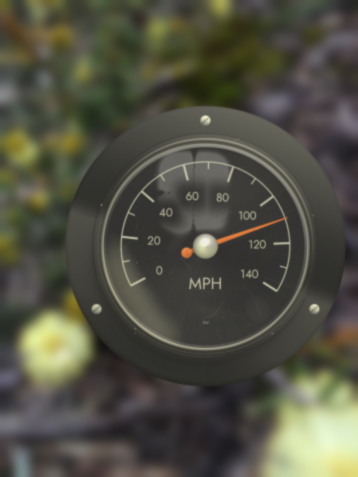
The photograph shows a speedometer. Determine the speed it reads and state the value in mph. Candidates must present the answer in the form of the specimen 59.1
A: 110
